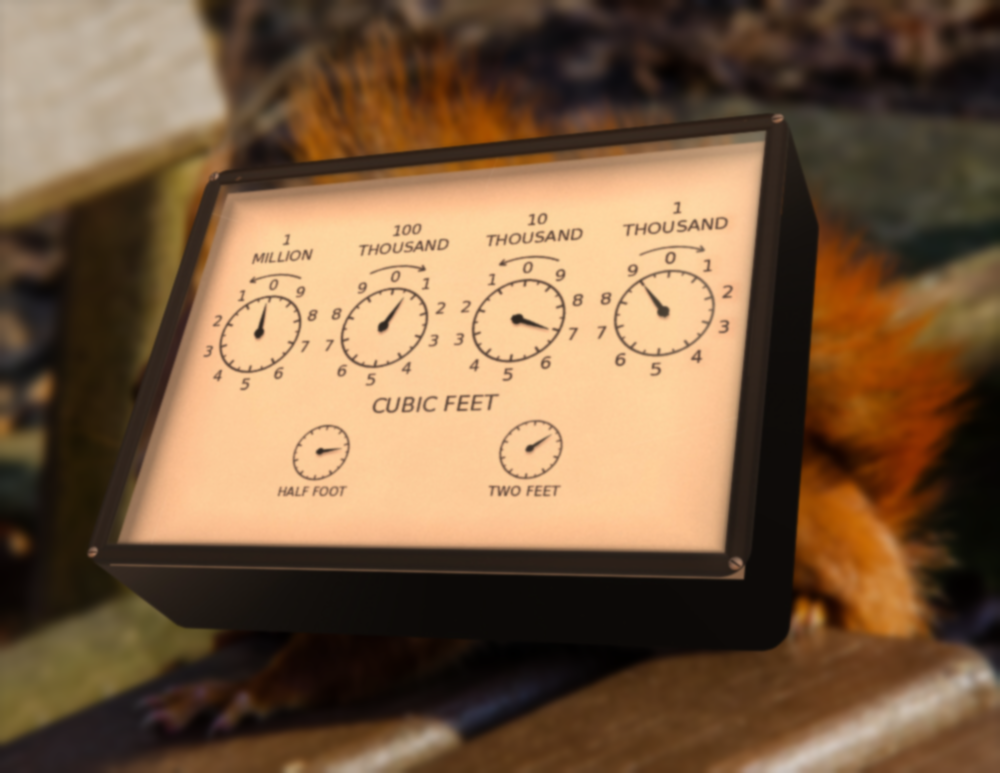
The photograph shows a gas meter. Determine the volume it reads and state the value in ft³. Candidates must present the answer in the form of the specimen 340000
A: 6900
